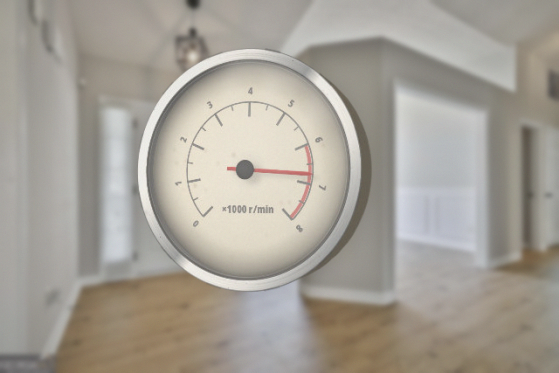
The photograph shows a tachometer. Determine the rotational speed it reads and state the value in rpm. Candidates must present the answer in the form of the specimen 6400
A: 6750
